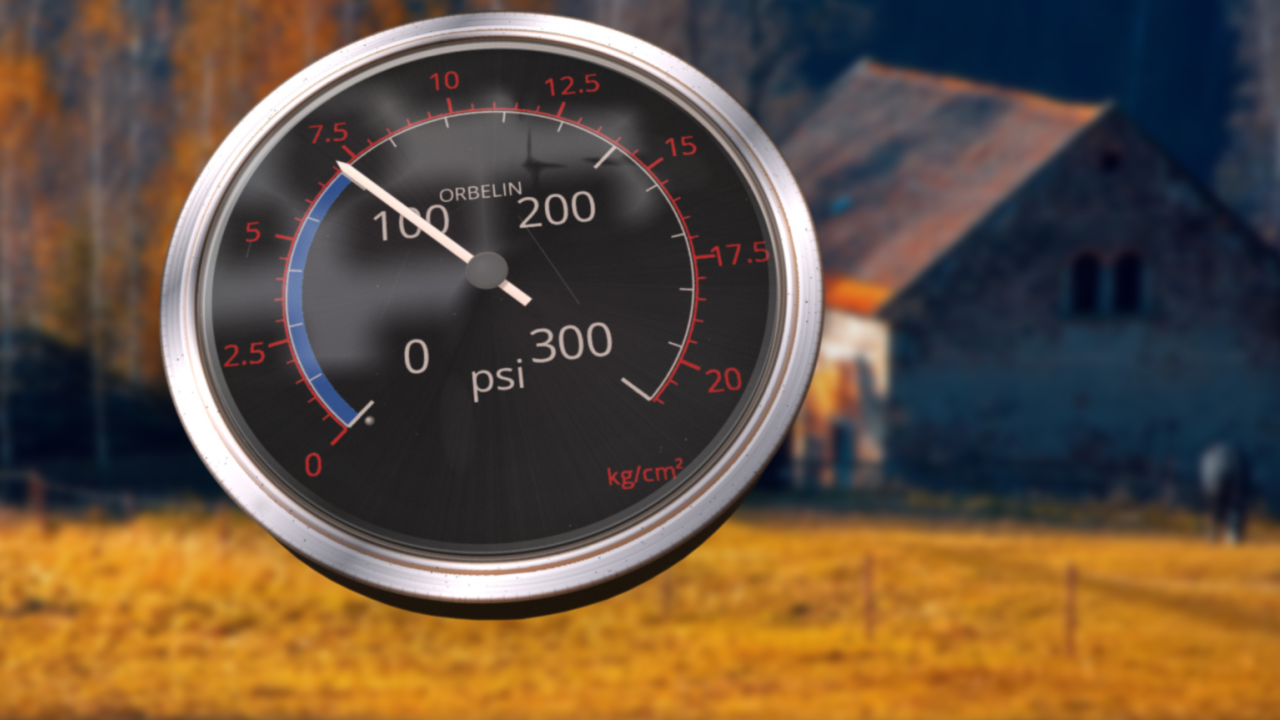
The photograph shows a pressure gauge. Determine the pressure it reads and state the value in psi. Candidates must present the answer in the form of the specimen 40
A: 100
